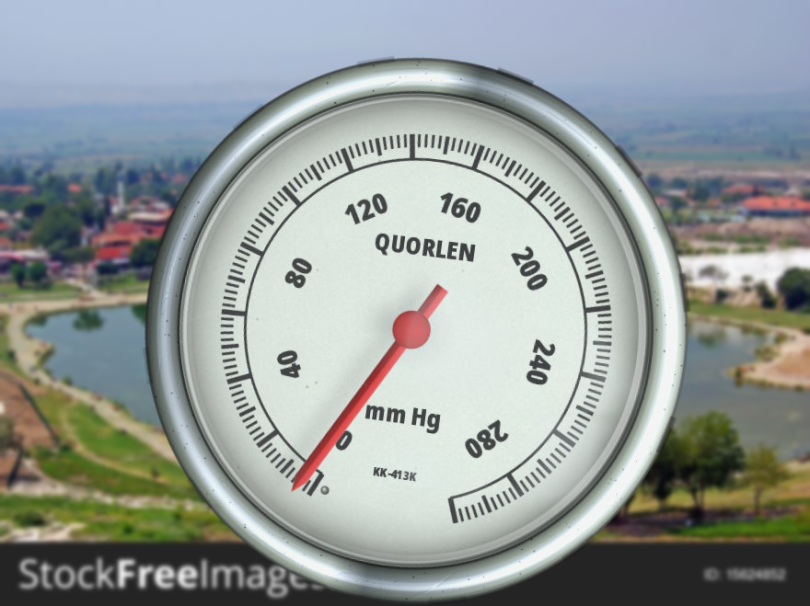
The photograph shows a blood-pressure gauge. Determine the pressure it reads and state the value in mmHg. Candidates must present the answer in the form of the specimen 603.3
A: 4
